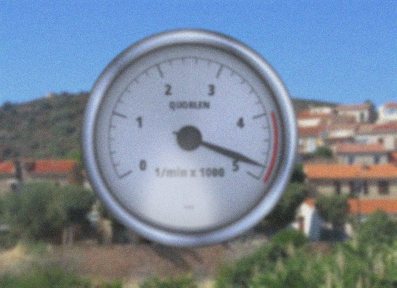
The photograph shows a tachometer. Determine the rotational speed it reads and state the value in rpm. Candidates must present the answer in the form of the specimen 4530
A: 4800
